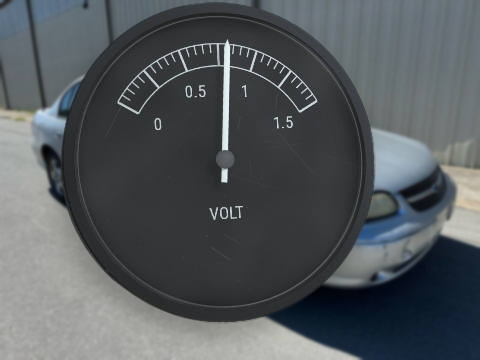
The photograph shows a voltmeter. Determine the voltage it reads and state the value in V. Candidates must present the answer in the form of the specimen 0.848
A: 0.8
